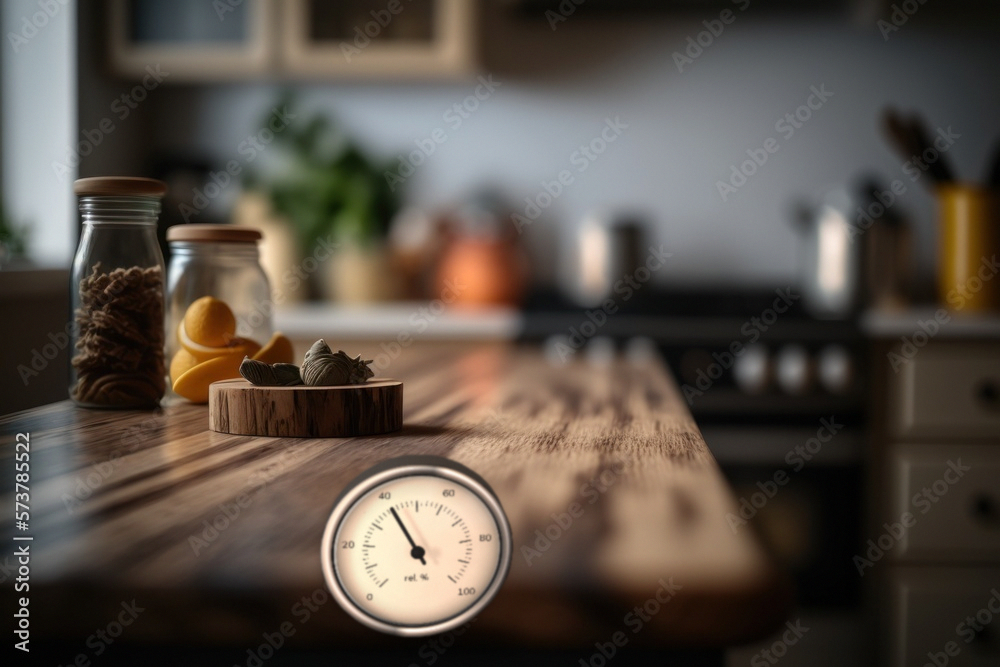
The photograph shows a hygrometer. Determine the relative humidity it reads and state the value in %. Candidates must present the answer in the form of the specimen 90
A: 40
